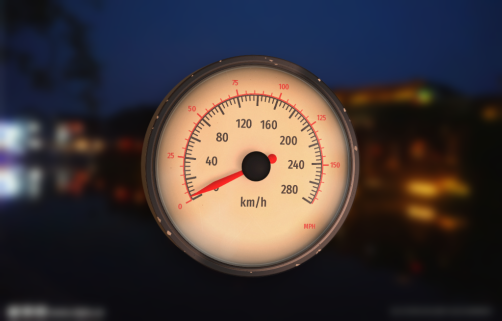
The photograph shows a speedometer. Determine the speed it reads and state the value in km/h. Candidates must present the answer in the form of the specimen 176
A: 4
